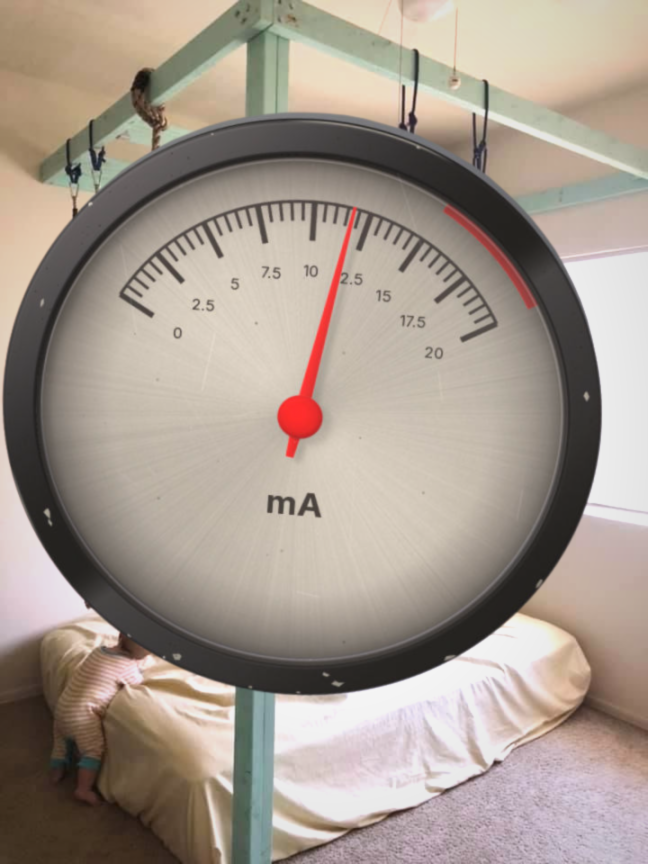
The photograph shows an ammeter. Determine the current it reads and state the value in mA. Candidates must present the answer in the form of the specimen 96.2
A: 11.75
